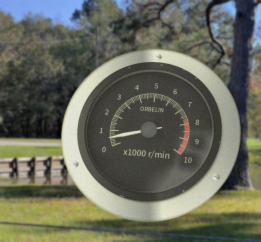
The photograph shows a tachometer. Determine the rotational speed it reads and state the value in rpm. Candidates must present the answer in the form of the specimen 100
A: 500
